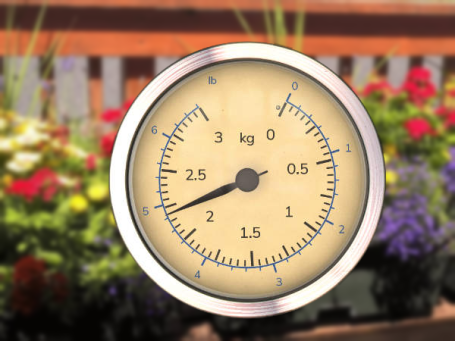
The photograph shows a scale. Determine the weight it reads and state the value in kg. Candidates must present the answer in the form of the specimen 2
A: 2.2
